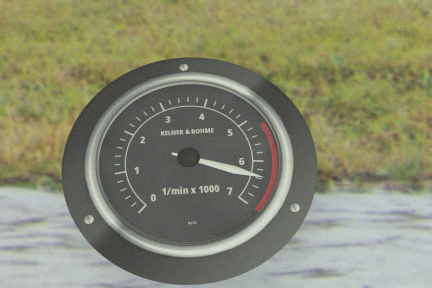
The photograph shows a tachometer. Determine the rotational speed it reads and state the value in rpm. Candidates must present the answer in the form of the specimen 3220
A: 6400
